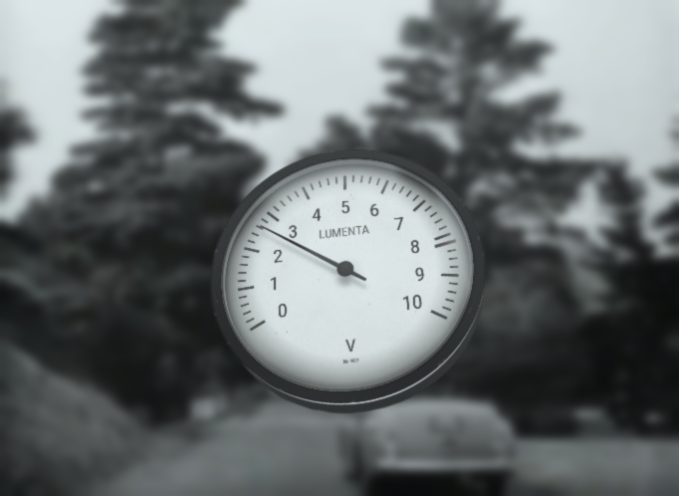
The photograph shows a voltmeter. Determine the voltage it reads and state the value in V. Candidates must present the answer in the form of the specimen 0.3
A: 2.6
